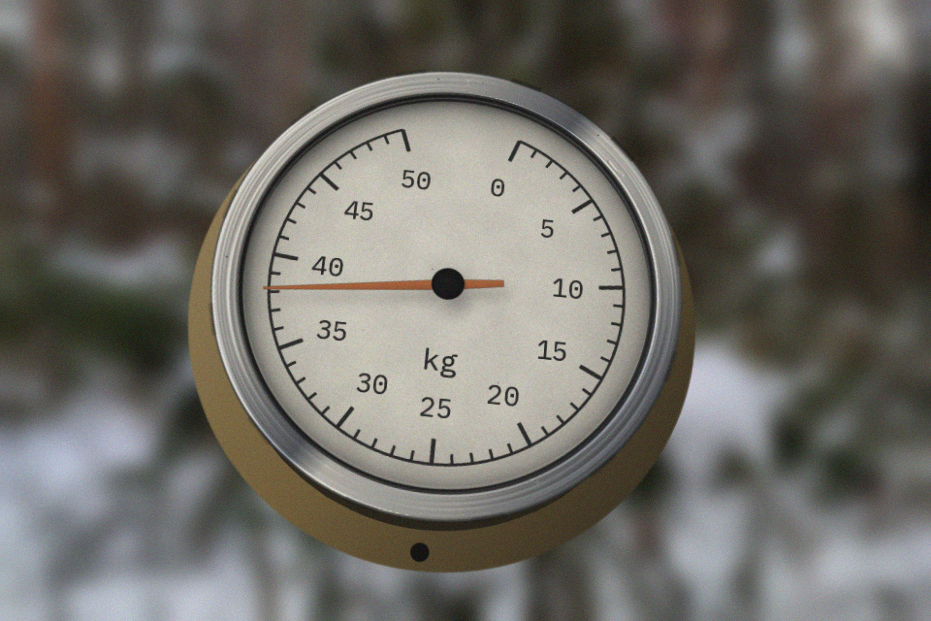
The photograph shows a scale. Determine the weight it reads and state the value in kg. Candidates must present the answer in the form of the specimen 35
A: 38
